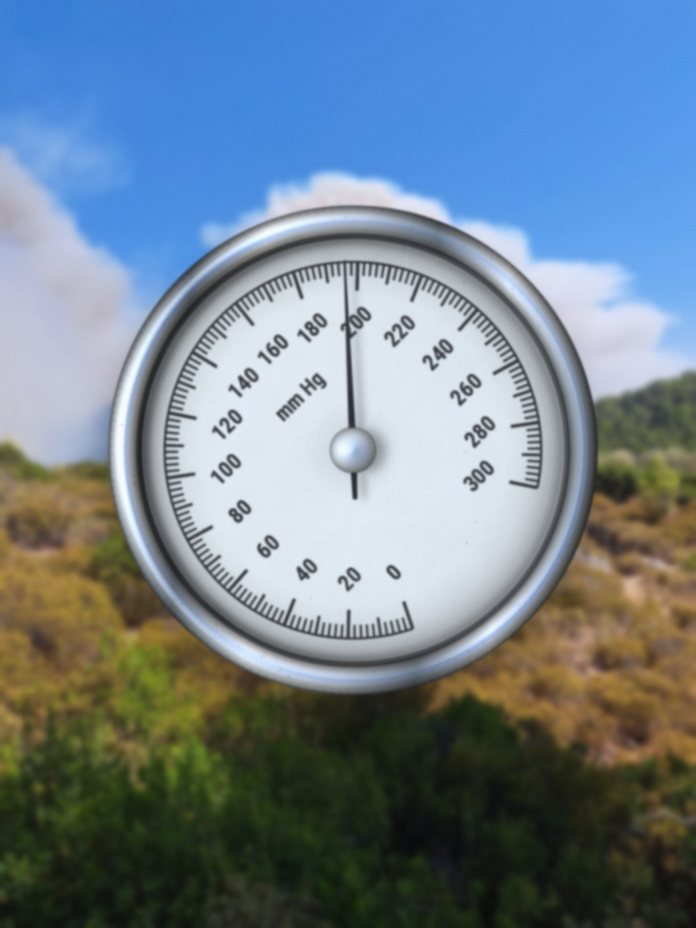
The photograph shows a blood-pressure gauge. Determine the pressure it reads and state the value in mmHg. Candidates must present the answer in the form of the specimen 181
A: 196
